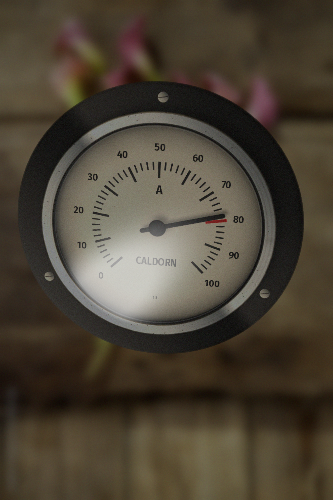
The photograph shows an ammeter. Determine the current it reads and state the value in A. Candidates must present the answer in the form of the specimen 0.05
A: 78
